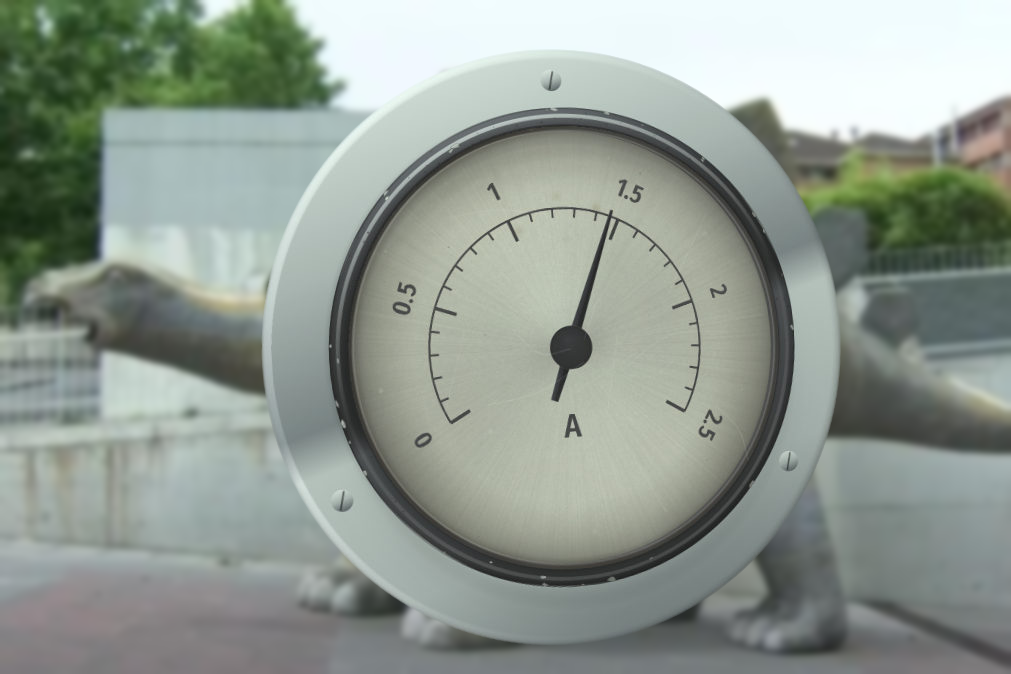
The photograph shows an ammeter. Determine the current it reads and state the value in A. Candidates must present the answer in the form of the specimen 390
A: 1.45
